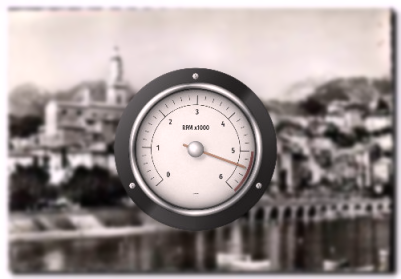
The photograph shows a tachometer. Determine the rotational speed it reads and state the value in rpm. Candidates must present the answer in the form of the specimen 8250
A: 5400
